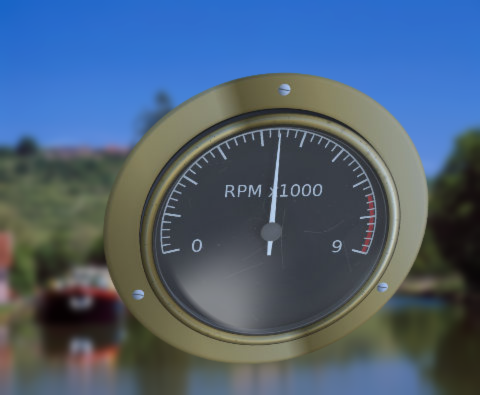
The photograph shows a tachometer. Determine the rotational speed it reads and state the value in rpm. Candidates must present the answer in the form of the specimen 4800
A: 4400
